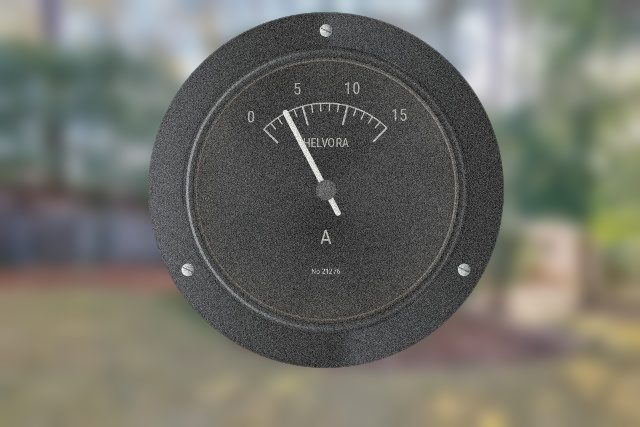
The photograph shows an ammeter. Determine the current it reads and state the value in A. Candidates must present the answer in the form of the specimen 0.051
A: 3
